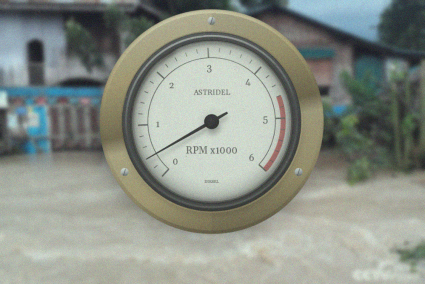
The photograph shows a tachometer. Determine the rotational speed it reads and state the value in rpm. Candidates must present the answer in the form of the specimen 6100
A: 400
